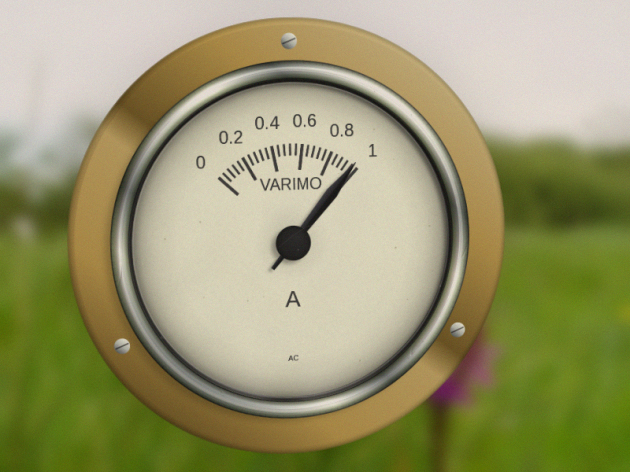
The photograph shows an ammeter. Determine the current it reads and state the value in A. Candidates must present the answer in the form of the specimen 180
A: 0.96
